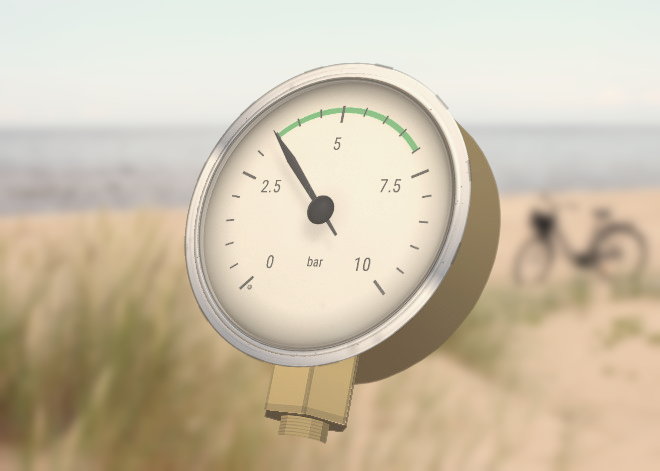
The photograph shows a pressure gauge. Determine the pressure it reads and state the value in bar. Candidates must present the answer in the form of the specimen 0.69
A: 3.5
